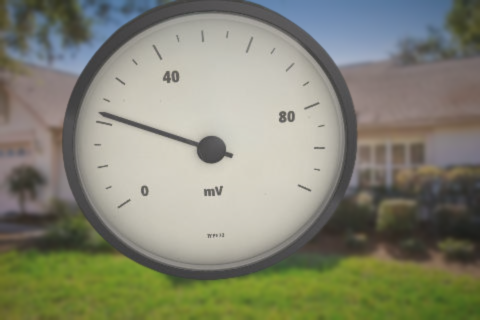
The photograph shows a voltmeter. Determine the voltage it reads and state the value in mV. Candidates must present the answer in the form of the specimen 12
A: 22.5
